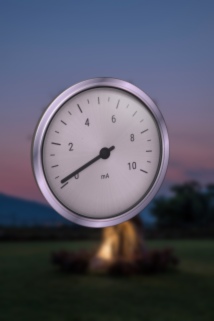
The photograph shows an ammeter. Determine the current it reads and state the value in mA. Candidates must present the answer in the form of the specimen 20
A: 0.25
